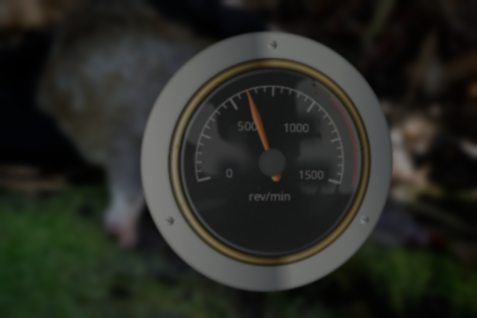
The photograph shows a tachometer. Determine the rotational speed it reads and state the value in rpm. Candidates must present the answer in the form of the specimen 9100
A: 600
